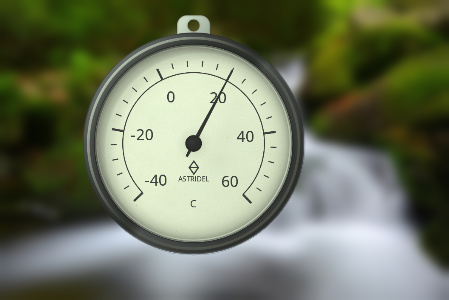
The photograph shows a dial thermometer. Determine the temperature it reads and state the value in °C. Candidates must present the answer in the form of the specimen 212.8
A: 20
